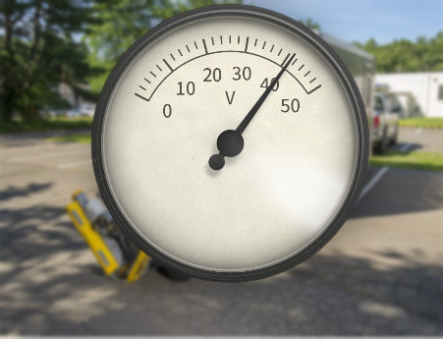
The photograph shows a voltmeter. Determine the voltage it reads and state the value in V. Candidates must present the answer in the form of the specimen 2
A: 41
